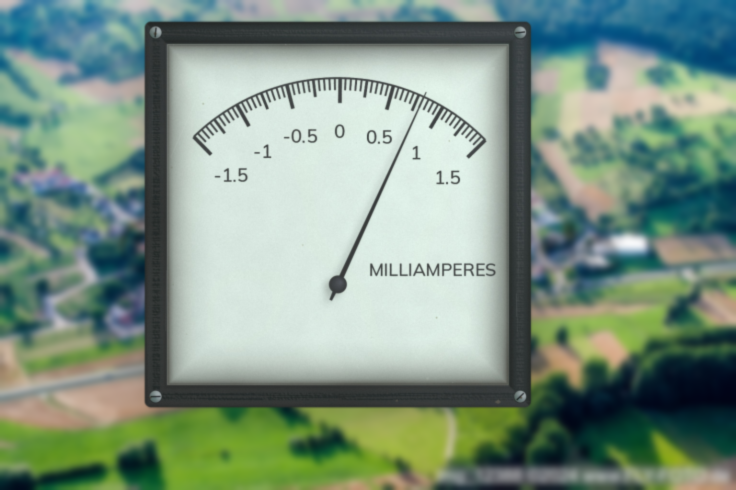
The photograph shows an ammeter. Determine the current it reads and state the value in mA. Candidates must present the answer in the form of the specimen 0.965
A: 0.8
